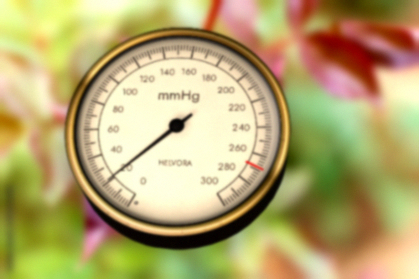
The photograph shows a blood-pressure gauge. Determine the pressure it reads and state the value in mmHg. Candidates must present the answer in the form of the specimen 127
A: 20
